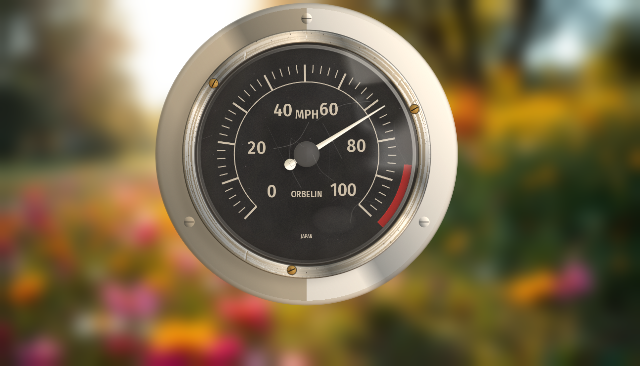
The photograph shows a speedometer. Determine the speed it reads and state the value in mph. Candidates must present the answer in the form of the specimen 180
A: 72
